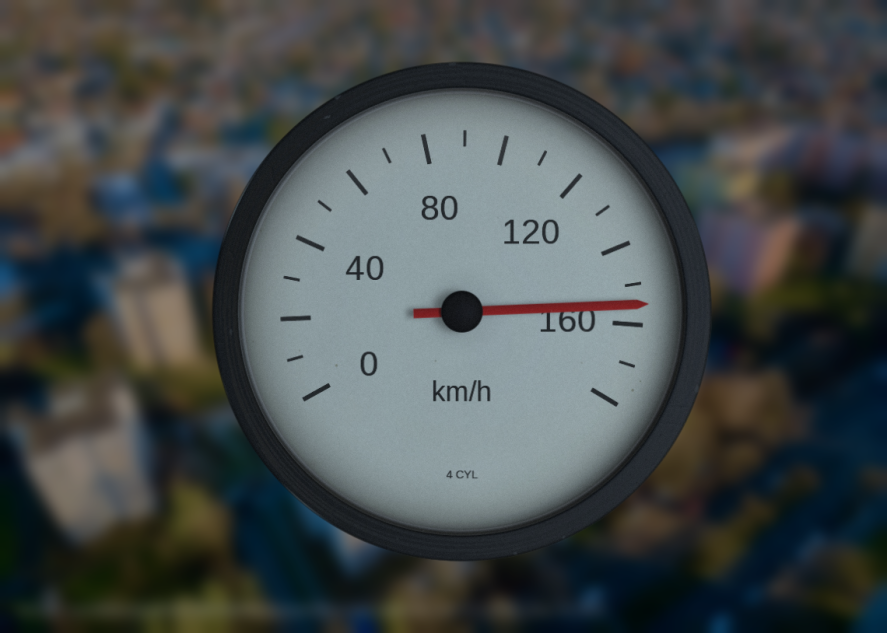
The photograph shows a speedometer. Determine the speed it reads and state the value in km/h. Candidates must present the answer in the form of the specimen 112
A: 155
